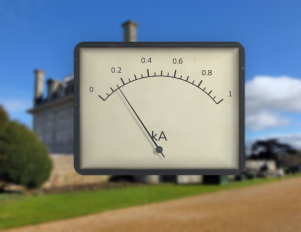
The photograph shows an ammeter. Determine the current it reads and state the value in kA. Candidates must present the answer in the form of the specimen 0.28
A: 0.15
